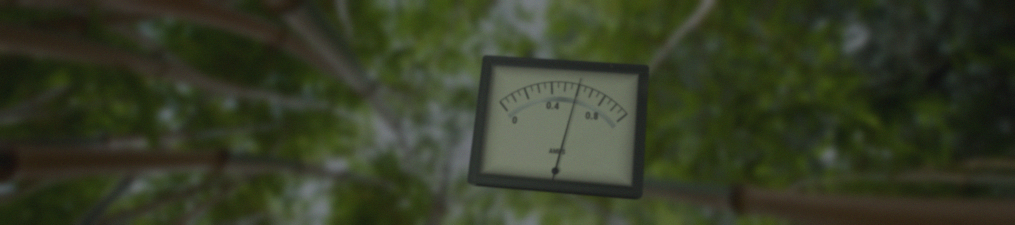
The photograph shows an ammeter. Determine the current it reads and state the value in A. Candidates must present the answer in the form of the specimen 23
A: 0.6
